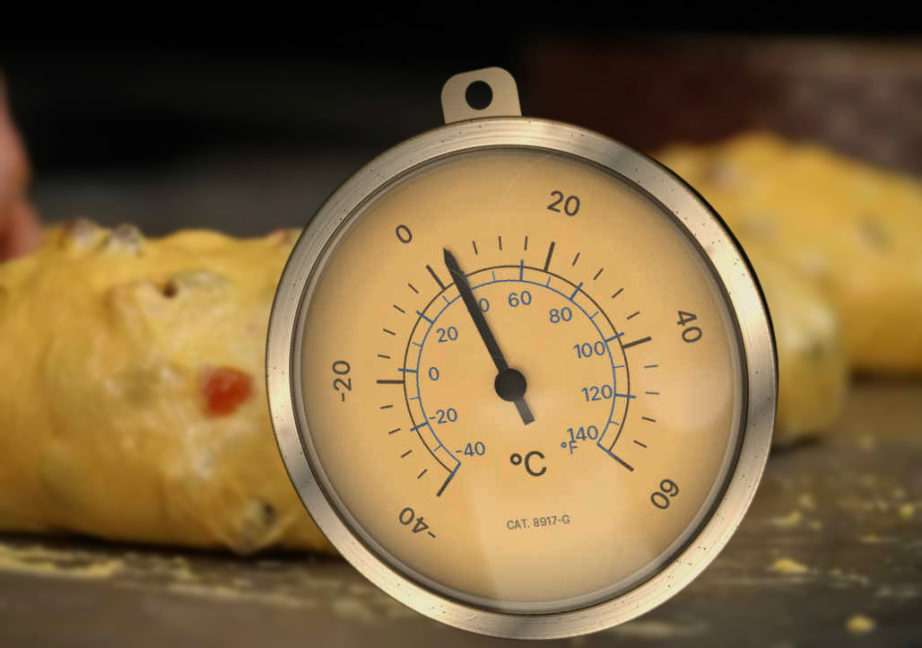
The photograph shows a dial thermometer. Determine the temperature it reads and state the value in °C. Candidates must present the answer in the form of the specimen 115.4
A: 4
